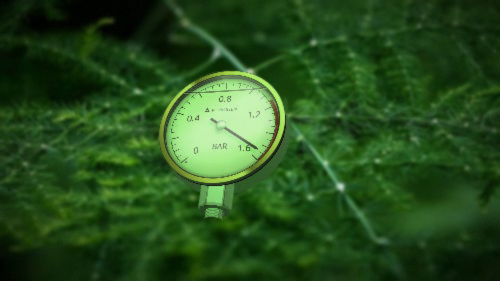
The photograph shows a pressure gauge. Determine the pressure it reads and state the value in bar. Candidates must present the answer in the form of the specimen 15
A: 1.55
